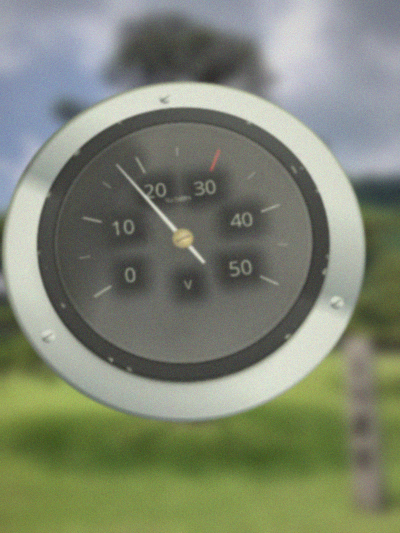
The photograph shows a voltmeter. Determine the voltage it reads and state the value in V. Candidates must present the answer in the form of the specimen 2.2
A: 17.5
